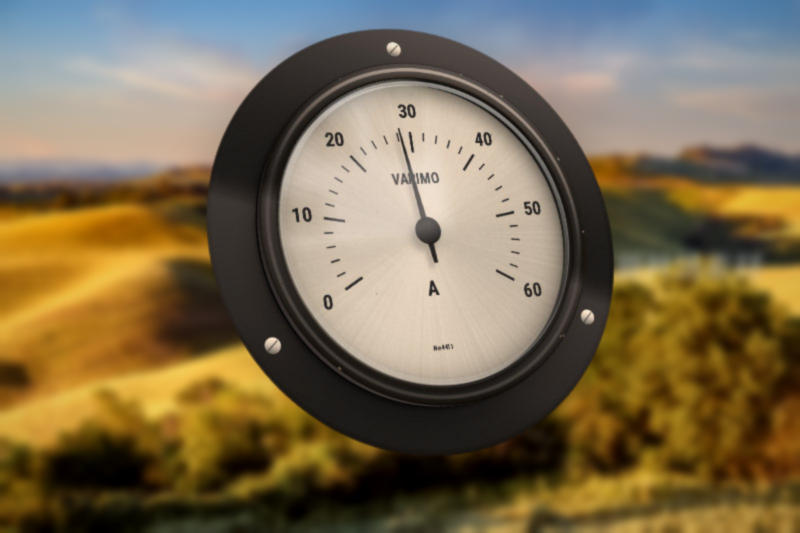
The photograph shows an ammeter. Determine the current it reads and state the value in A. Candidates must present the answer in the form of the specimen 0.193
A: 28
